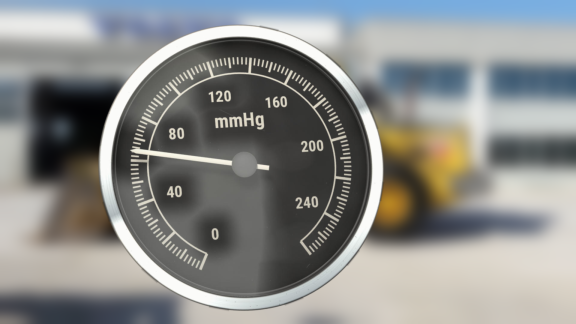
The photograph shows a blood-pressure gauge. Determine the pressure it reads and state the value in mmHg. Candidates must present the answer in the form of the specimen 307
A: 64
